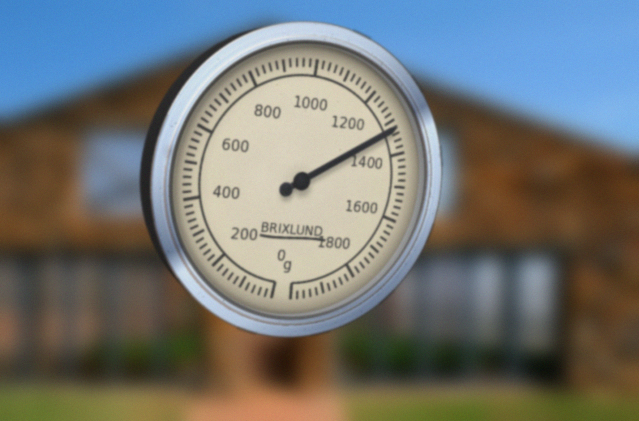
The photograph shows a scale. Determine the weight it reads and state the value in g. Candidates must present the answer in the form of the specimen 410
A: 1320
